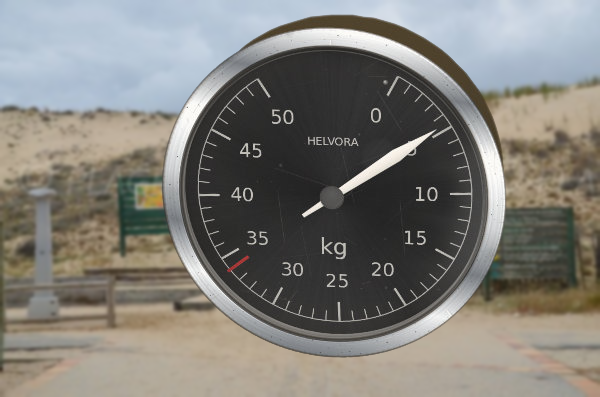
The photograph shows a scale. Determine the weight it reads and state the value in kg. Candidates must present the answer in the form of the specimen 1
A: 4.5
